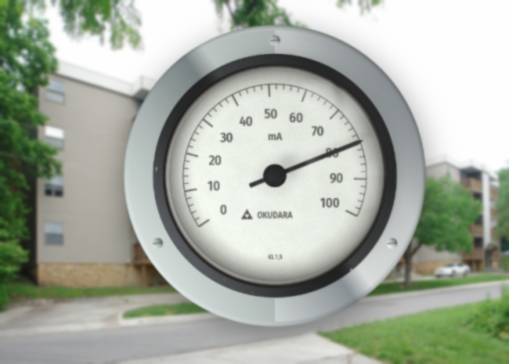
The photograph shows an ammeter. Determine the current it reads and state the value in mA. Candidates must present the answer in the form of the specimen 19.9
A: 80
